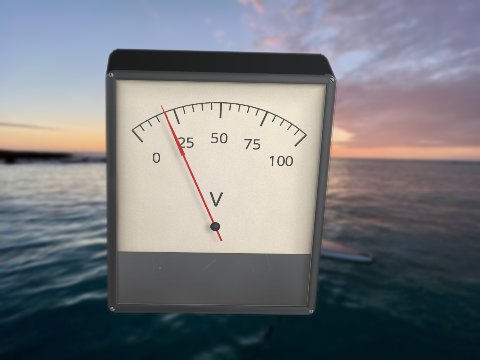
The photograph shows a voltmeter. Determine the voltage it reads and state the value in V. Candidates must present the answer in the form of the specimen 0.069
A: 20
